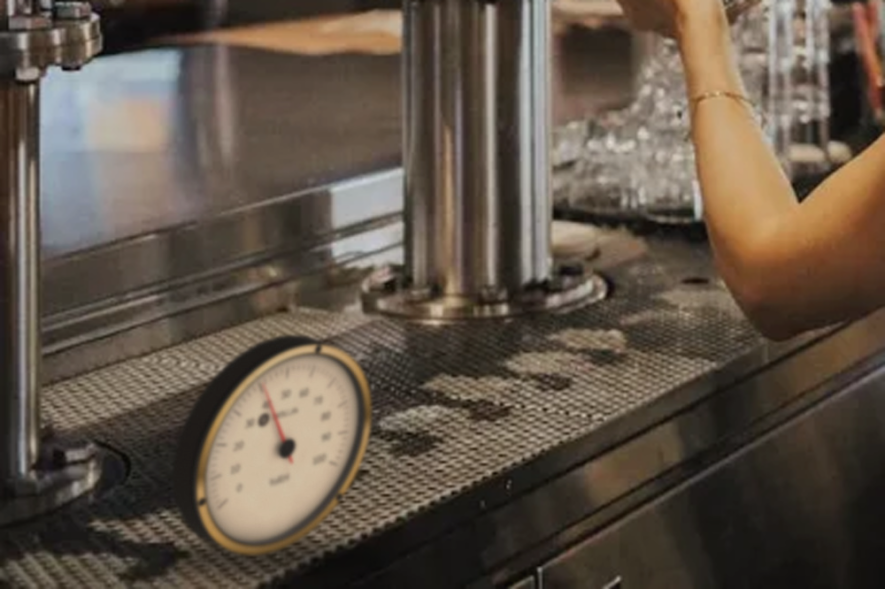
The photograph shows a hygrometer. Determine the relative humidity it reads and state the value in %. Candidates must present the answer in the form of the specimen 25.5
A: 40
